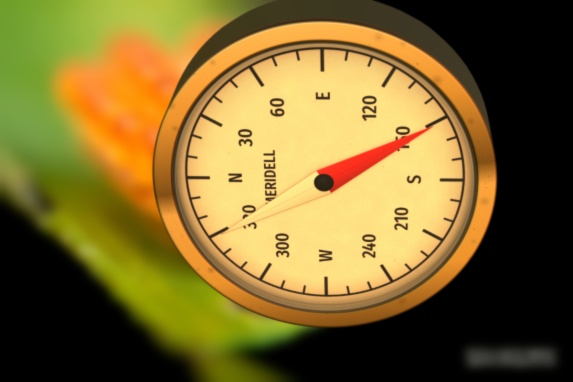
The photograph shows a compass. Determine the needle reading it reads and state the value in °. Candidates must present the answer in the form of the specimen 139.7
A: 150
